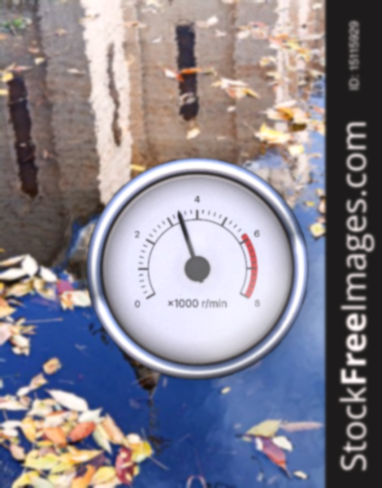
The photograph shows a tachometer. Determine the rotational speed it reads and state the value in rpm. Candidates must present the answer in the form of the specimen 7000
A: 3400
